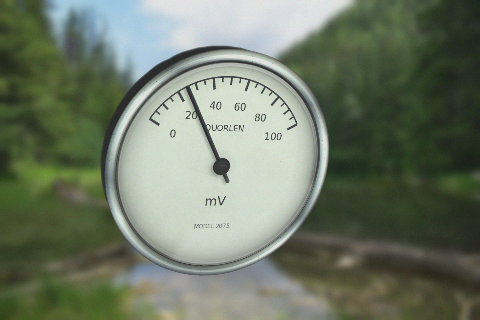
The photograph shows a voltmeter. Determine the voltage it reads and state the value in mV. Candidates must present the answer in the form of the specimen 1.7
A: 25
